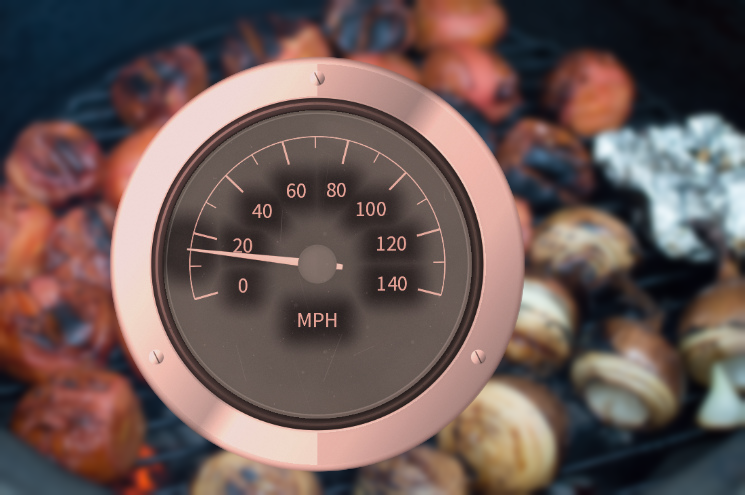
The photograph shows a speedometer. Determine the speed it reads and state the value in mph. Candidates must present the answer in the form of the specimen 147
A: 15
